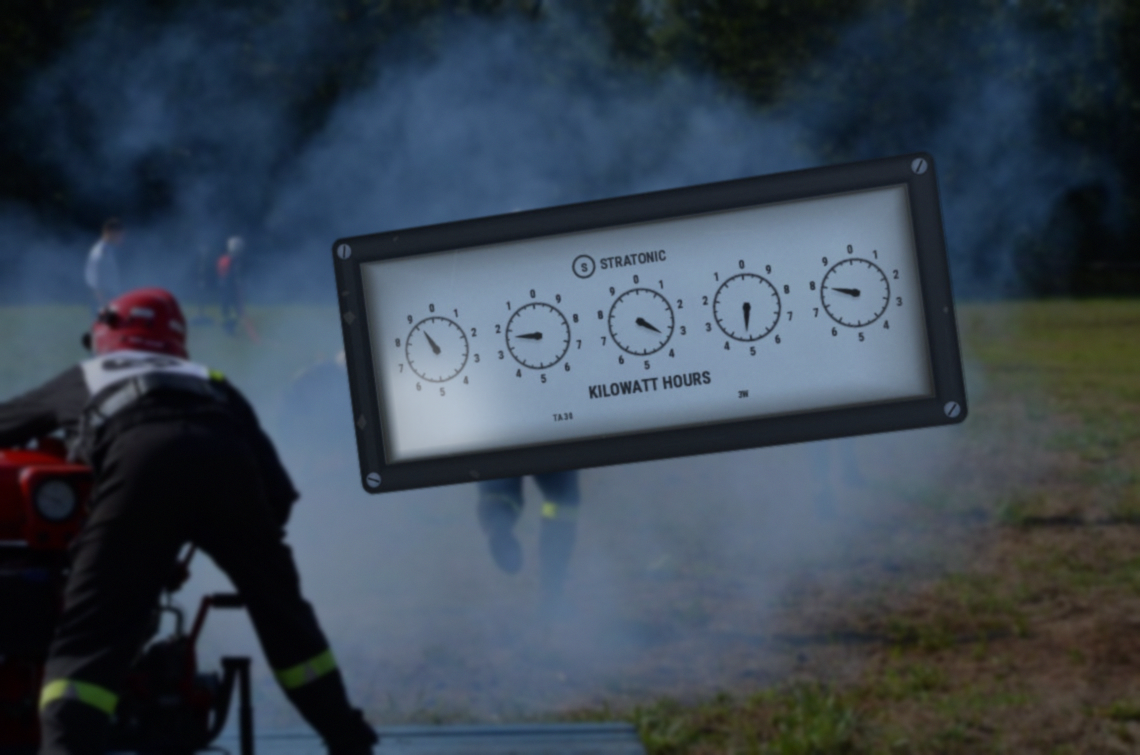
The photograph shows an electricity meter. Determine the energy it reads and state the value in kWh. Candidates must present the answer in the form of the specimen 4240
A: 92348
